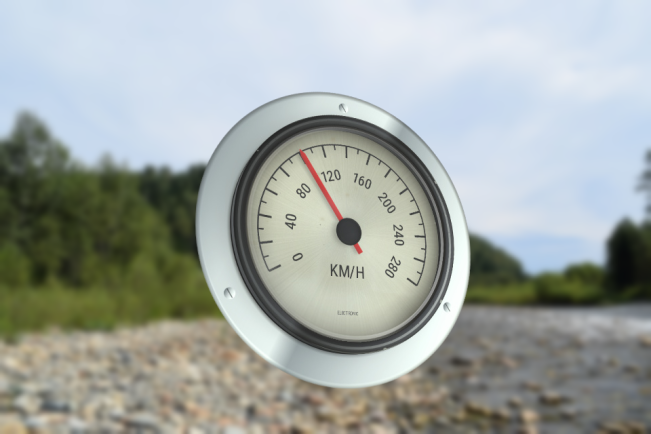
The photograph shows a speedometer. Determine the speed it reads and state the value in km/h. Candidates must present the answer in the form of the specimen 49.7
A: 100
